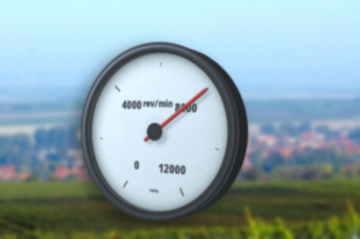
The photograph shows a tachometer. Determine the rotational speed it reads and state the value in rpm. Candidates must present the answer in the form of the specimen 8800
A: 8000
